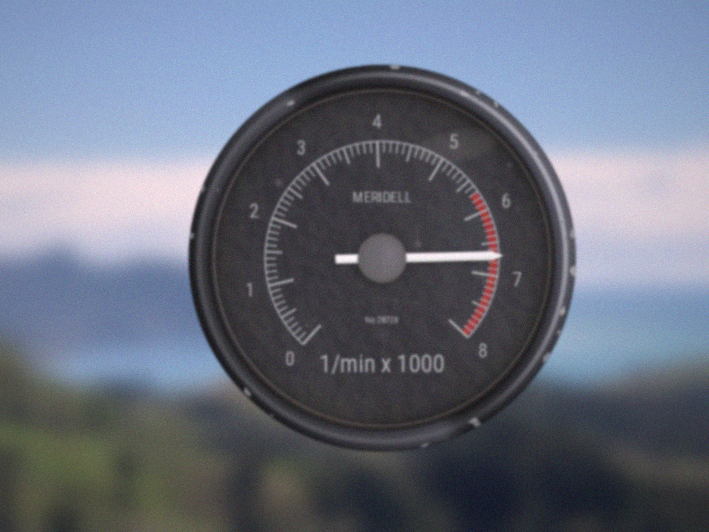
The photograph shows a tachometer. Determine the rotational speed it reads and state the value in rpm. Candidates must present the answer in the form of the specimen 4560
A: 6700
